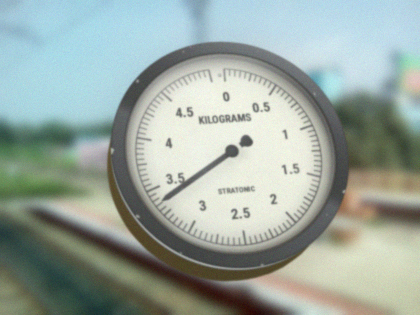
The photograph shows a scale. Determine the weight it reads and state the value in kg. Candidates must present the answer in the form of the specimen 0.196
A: 3.35
